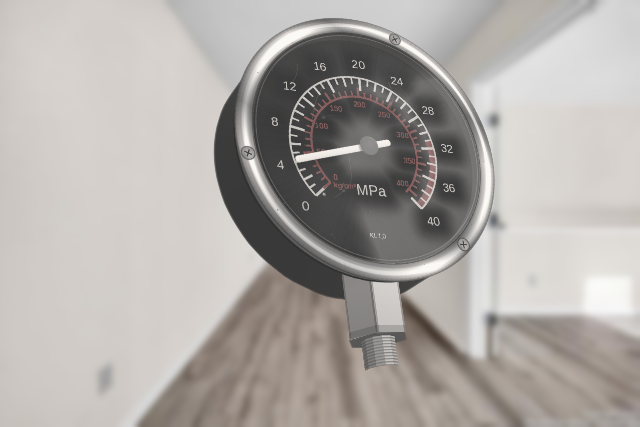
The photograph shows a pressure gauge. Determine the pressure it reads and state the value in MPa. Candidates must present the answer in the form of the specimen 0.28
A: 4
